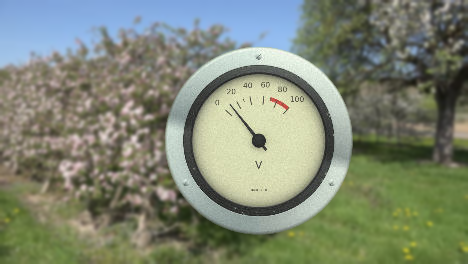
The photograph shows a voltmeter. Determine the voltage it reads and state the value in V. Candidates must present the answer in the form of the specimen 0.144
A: 10
